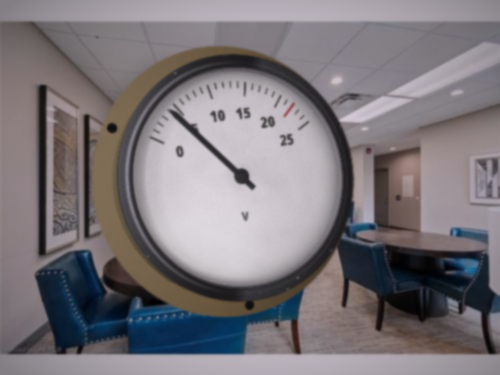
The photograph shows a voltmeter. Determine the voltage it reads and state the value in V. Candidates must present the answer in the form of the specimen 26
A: 4
